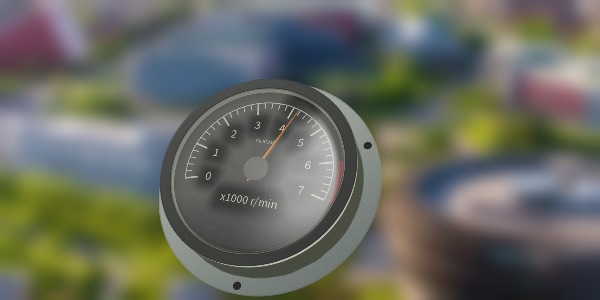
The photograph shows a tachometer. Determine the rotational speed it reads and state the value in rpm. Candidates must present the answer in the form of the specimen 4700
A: 4200
